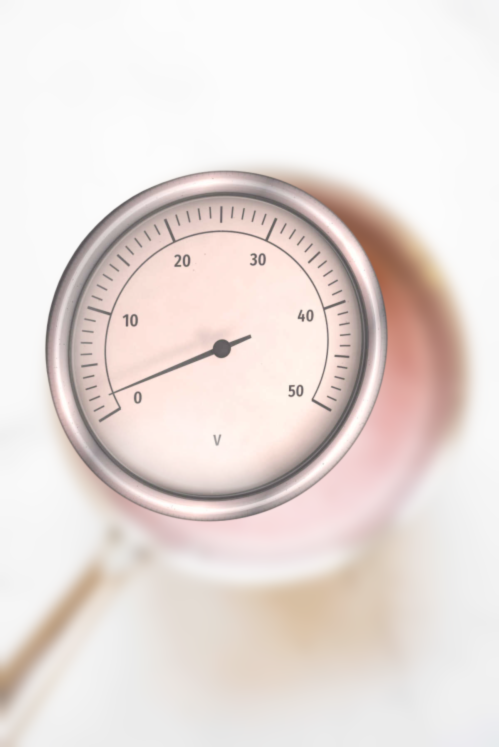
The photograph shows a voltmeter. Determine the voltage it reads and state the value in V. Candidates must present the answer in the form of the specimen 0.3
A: 2
